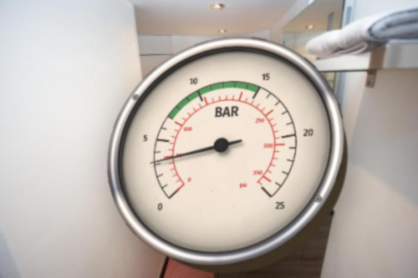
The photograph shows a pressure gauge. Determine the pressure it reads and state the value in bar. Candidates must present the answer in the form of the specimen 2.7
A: 3
